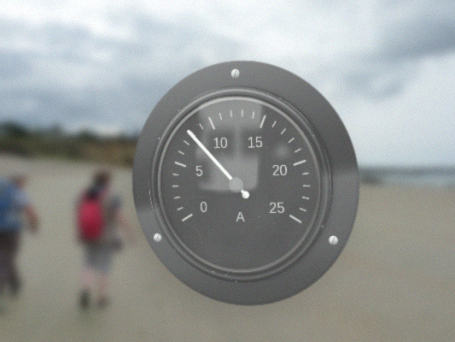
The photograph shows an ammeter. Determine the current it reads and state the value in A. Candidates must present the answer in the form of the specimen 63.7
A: 8
